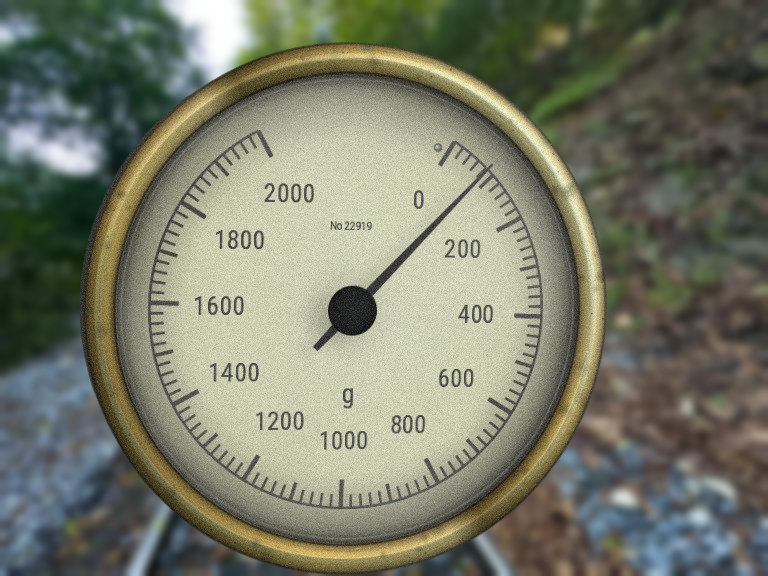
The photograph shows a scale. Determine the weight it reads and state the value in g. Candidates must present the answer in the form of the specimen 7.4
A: 80
